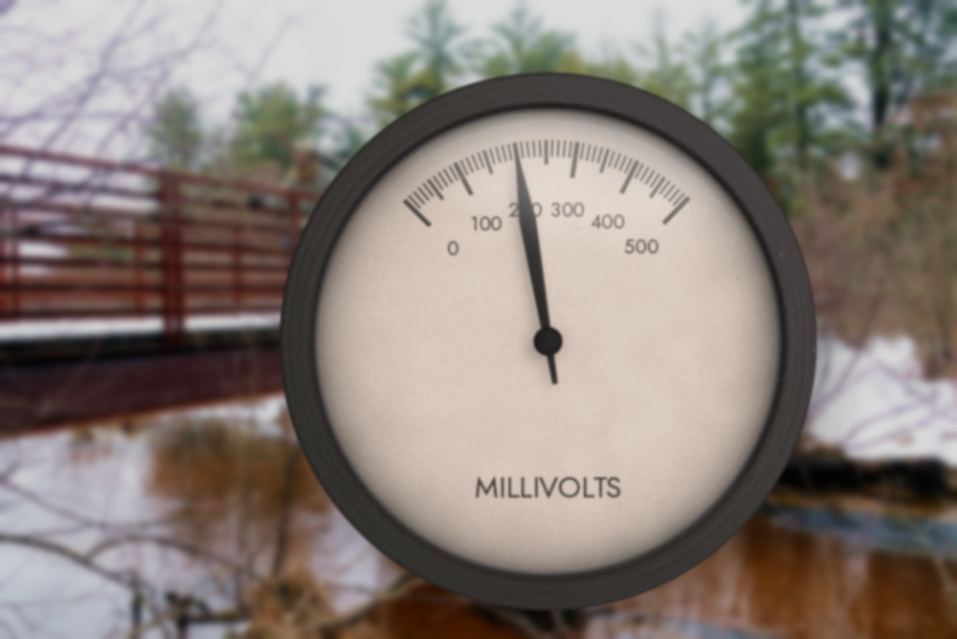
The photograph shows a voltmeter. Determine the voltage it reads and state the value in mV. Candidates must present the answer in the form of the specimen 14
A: 200
